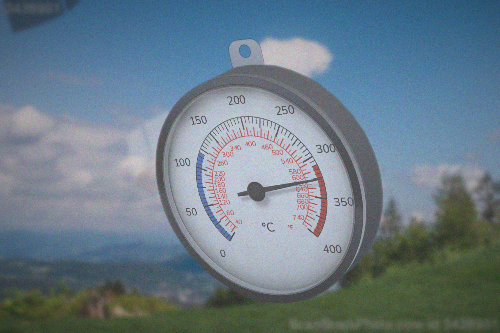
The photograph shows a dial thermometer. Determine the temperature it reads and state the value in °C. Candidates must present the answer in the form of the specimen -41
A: 325
